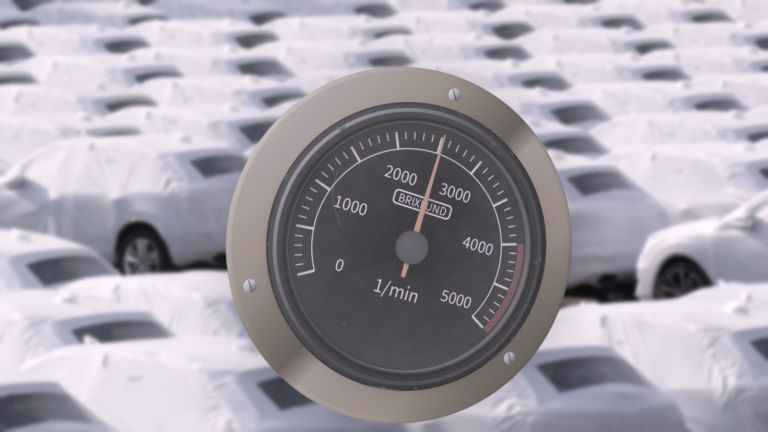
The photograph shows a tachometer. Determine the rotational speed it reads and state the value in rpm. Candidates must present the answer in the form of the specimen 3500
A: 2500
